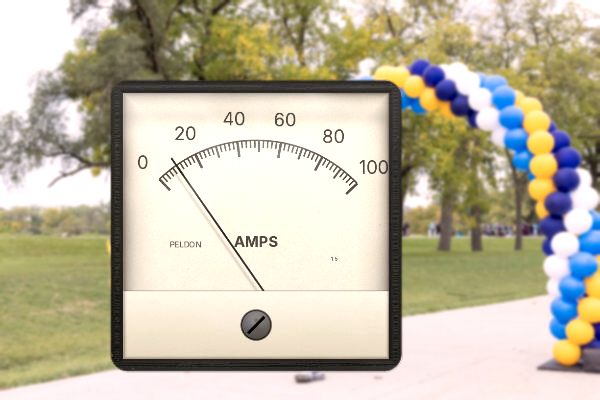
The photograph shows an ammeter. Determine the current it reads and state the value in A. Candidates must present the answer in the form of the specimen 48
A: 10
